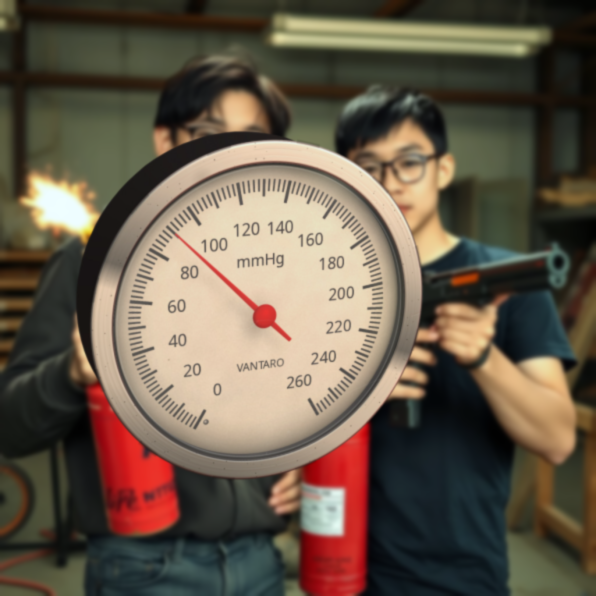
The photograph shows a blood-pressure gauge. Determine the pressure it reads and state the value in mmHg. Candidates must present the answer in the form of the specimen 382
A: 90
